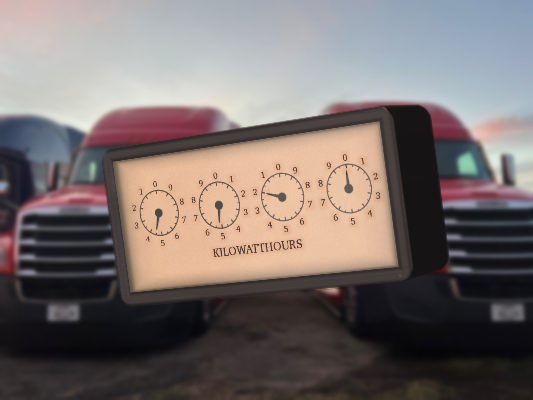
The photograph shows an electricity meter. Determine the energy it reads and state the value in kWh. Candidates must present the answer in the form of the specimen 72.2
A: 4520
